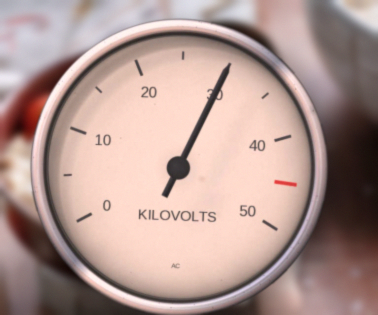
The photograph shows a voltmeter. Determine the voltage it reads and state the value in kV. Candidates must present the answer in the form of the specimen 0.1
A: 30
